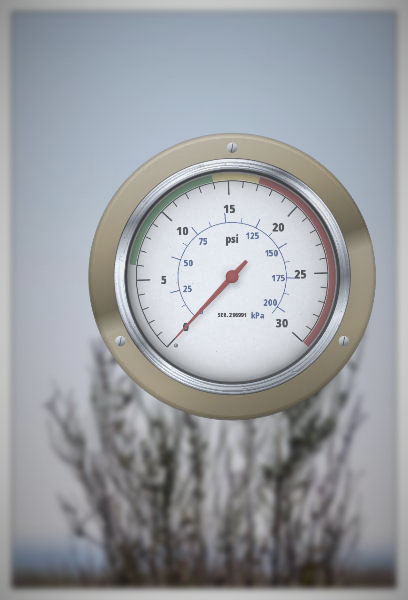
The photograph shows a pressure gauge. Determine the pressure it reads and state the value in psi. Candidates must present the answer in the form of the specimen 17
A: 0
